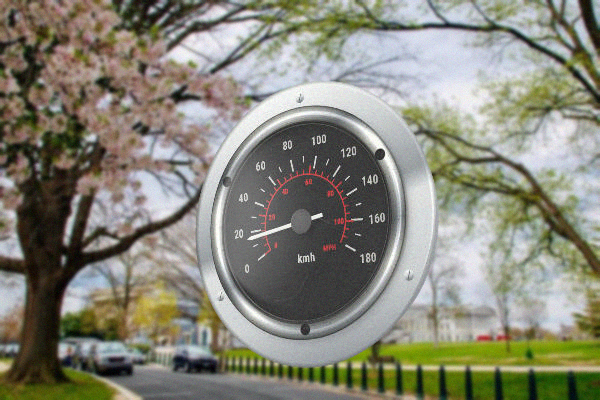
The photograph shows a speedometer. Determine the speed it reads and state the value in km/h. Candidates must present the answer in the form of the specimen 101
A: 15
